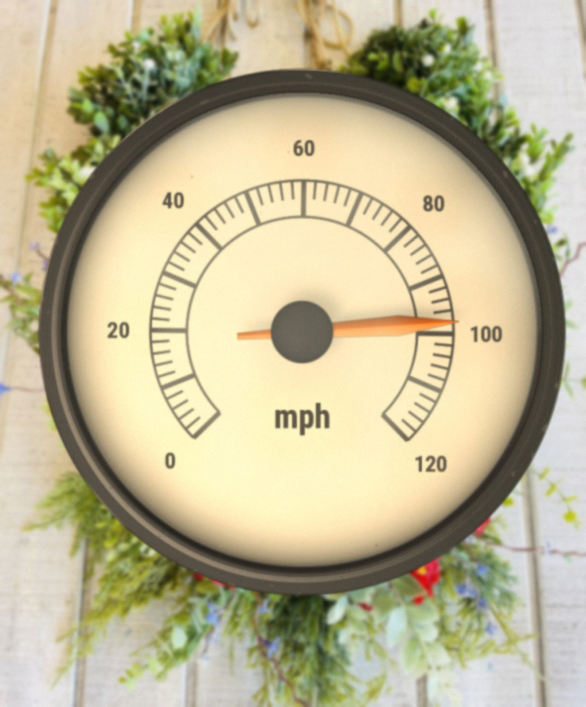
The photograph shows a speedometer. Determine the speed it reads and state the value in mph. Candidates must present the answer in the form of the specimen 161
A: 98
